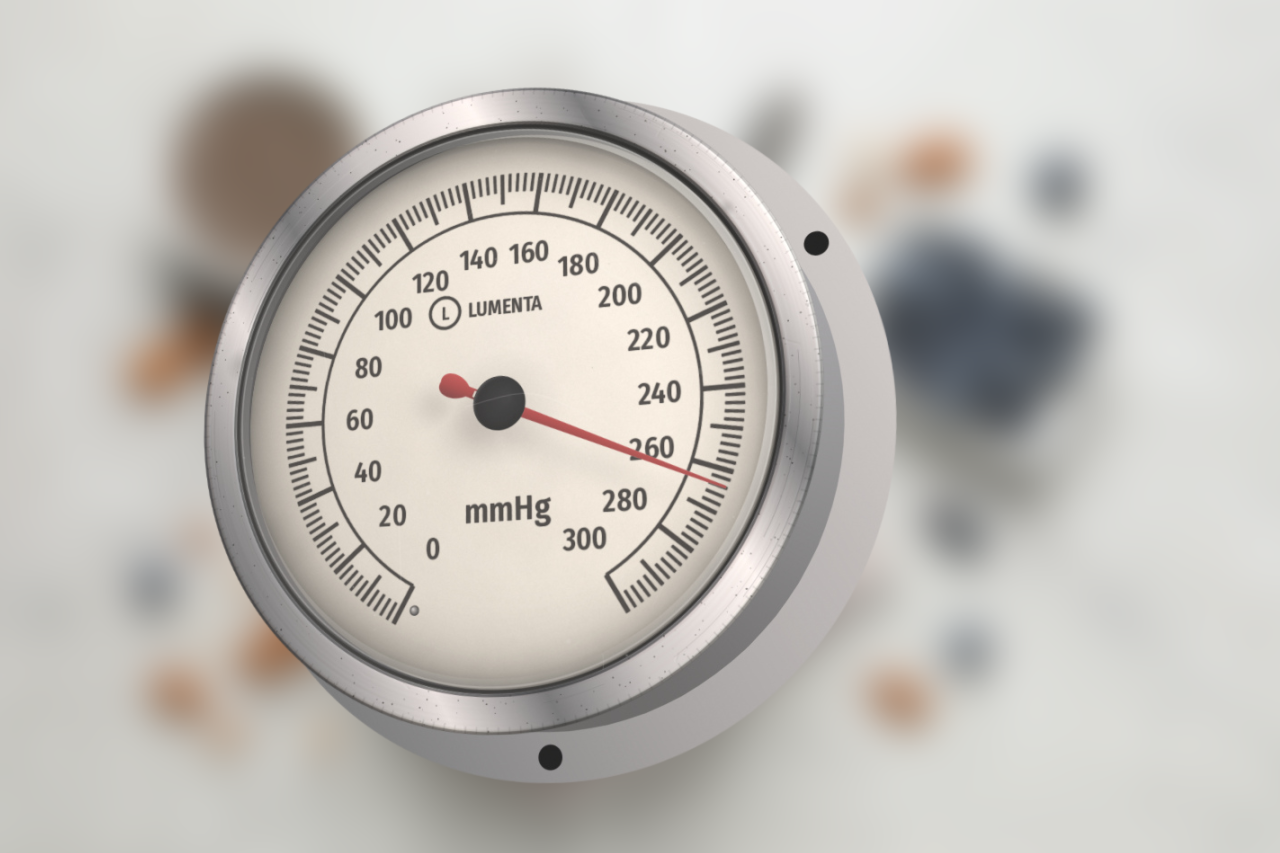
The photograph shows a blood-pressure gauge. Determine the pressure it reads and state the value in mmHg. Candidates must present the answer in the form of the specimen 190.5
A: 264
